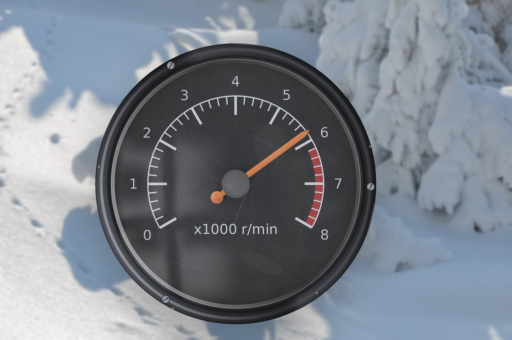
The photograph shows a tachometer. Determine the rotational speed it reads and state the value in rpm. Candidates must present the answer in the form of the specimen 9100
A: 5800
